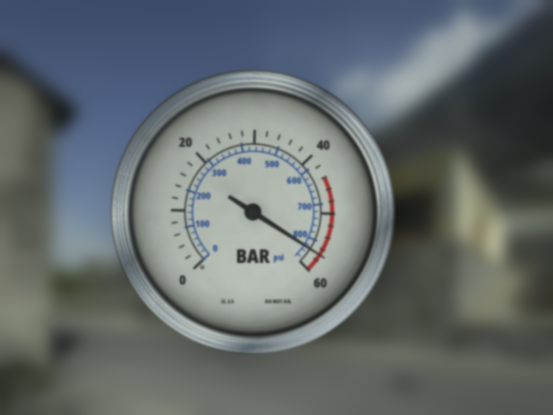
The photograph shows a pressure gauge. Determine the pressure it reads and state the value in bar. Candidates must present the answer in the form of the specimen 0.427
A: 57
